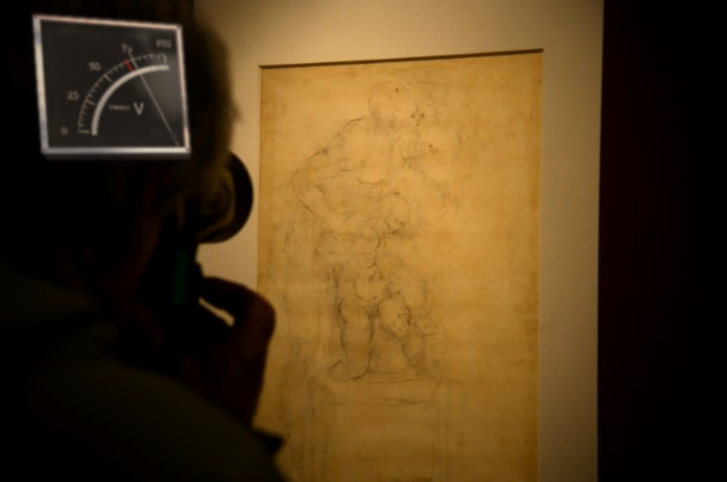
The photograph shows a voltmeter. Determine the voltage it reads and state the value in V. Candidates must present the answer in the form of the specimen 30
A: 75
